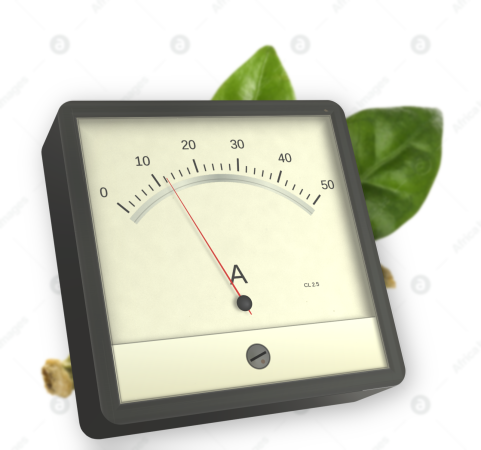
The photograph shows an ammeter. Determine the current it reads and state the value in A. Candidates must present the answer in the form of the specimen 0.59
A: 12
